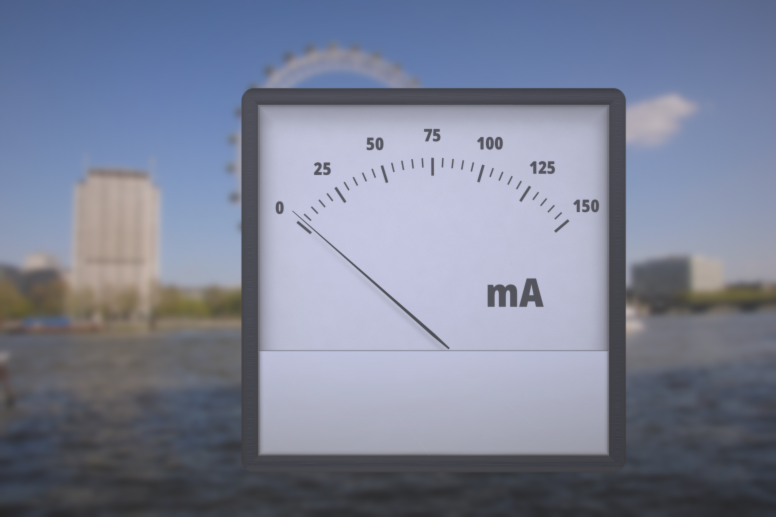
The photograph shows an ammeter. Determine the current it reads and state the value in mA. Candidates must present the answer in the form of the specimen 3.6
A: 2.5
